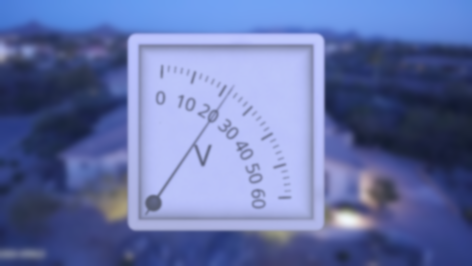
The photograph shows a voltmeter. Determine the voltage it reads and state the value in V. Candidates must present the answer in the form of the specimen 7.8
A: 22
